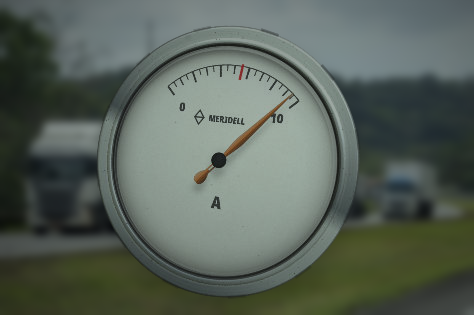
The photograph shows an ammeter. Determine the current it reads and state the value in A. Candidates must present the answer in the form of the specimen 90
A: 9.5
